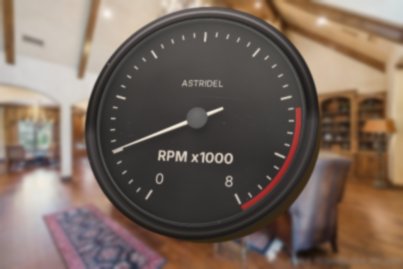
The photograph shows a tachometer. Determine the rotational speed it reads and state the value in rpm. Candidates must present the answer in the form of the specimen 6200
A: 1000
